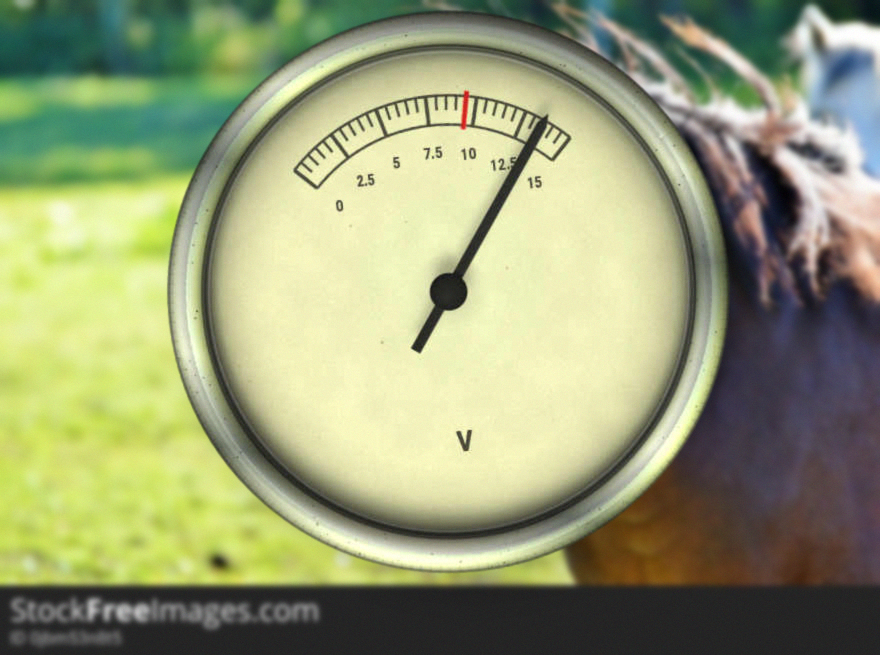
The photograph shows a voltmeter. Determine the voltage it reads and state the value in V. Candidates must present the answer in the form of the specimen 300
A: 13.5
